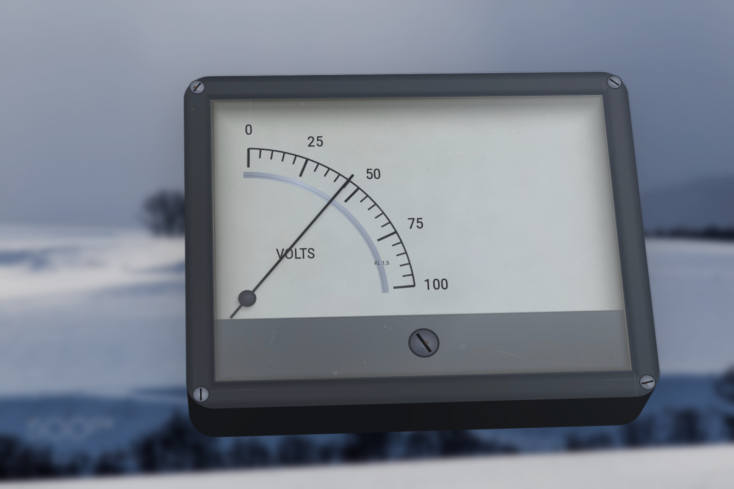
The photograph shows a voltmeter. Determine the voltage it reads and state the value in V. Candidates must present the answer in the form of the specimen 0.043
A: 45
